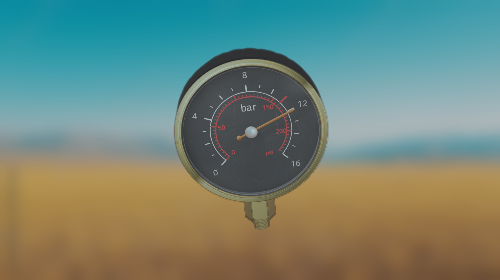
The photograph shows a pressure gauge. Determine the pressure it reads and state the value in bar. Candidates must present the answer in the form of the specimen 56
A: 12
